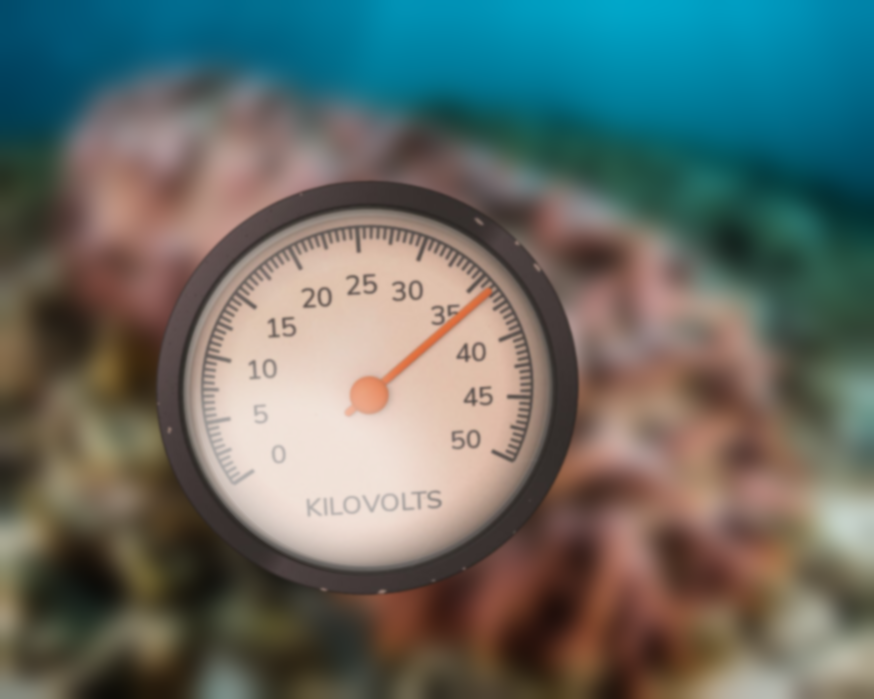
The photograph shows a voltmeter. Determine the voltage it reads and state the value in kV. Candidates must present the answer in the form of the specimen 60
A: 36
